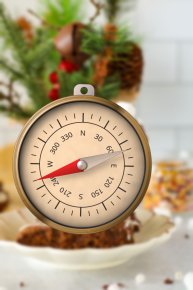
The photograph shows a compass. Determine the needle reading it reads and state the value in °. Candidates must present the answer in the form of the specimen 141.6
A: 250
